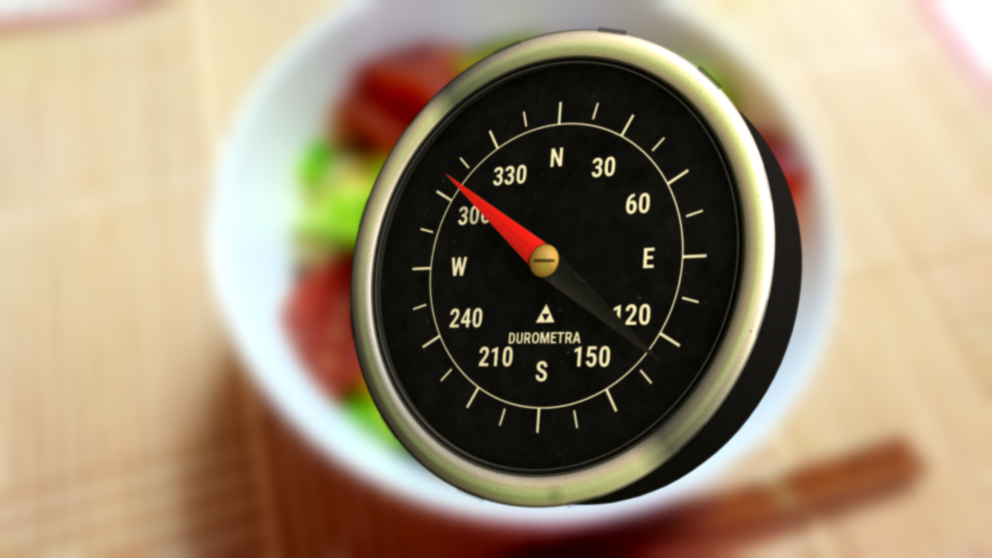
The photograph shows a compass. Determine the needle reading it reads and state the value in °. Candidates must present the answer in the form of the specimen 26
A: 307.5
